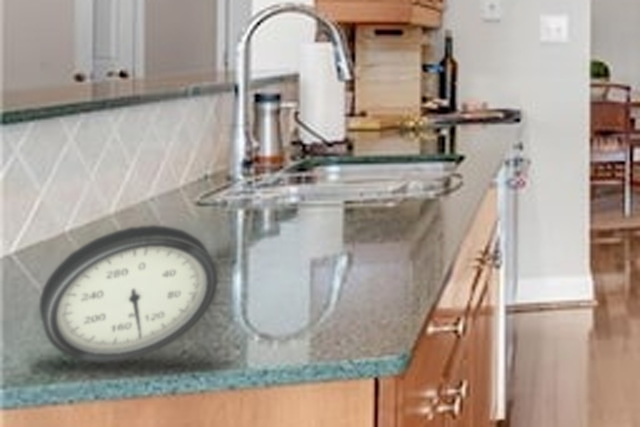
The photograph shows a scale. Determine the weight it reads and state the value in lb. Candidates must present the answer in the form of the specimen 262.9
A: 140
